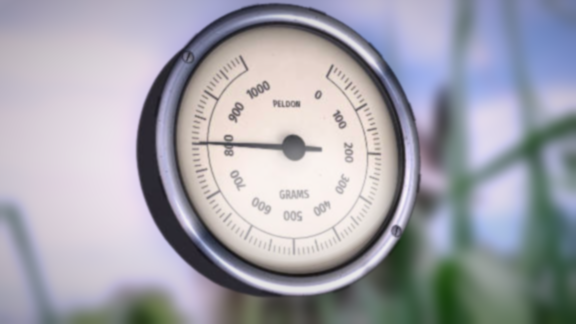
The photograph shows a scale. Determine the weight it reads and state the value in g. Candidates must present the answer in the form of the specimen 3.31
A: 800
